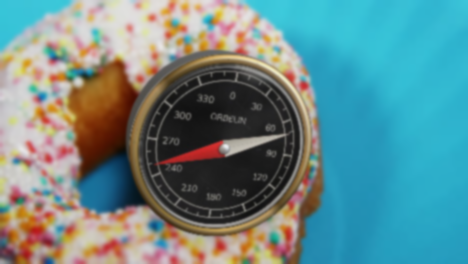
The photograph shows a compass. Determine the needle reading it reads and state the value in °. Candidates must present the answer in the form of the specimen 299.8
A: 250
